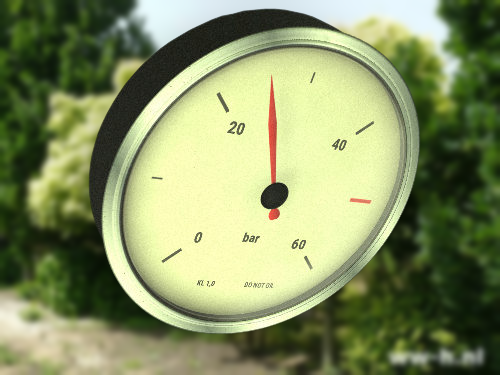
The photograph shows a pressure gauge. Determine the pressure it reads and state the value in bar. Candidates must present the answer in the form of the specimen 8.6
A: 25
